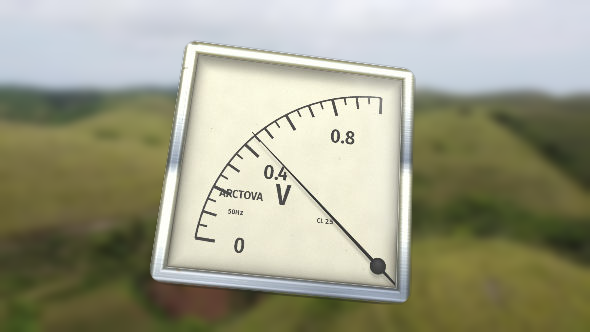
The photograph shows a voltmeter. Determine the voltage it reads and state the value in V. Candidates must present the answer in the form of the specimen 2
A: 0.45
